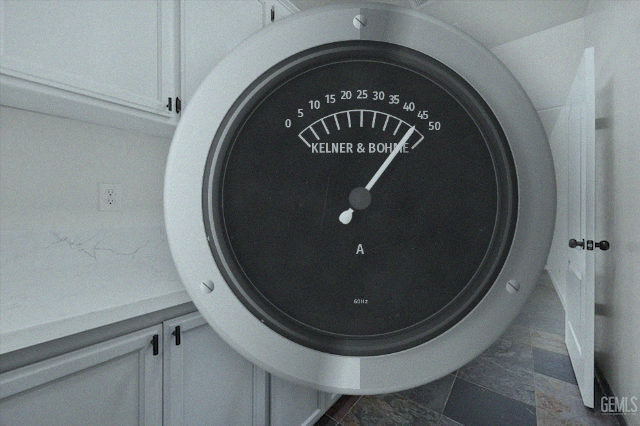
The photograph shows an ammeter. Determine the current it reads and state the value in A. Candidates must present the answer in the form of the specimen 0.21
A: 45
